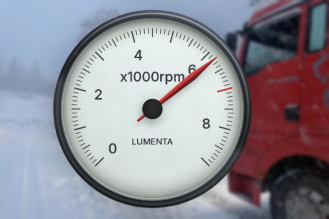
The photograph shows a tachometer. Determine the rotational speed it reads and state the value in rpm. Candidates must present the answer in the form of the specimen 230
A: 6200
